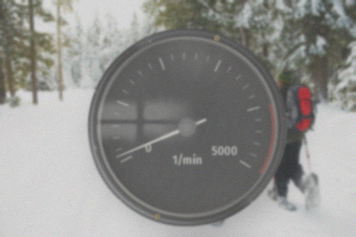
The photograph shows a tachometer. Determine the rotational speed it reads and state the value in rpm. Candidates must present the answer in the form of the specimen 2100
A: 100
